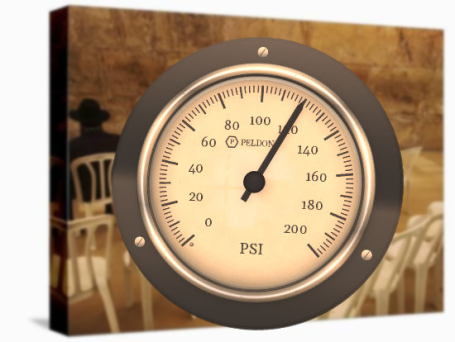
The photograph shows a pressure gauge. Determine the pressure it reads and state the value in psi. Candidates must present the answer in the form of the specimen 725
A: 120
